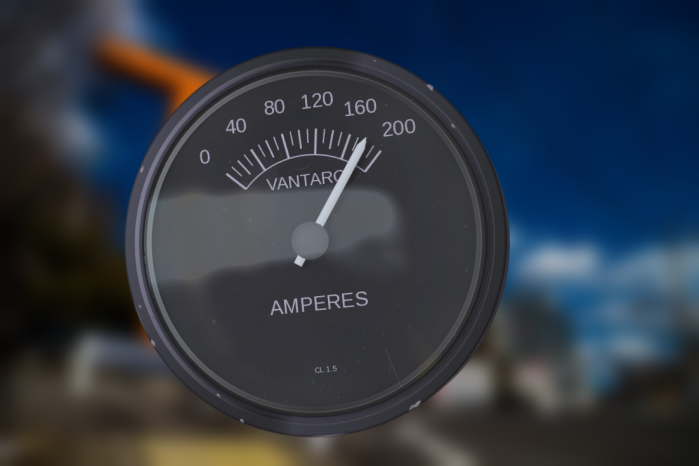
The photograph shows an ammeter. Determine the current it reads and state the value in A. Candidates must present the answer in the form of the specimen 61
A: 180
